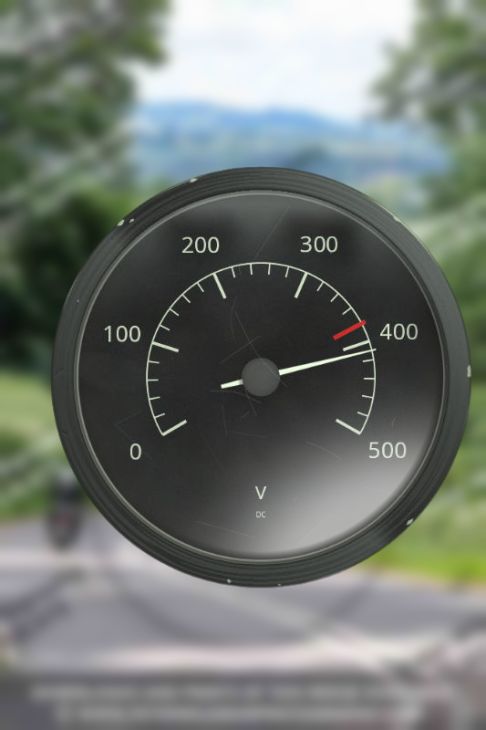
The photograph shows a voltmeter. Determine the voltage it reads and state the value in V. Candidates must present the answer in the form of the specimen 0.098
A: 410
